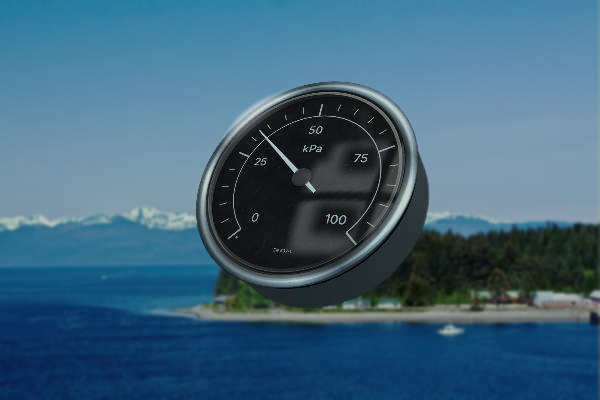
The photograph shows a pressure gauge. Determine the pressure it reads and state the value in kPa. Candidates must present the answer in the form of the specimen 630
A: 32.5
